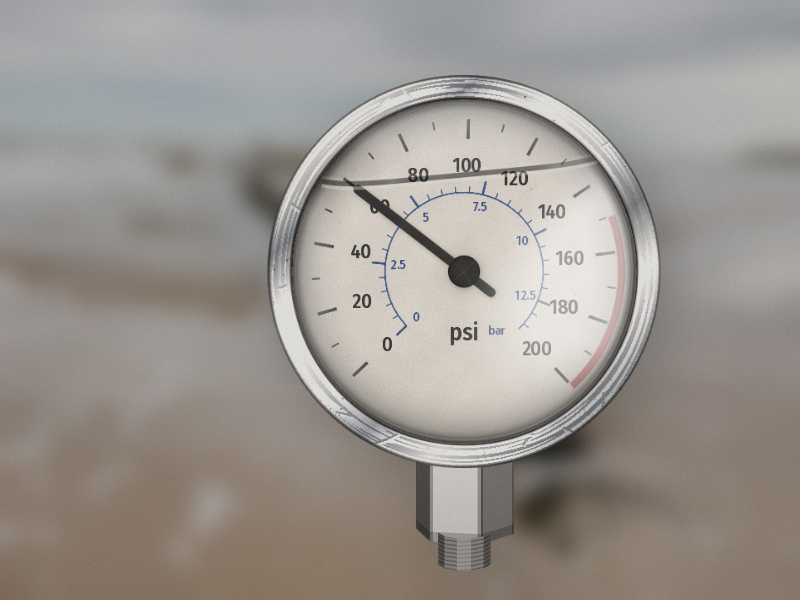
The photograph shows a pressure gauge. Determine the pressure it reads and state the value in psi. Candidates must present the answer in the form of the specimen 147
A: 60
